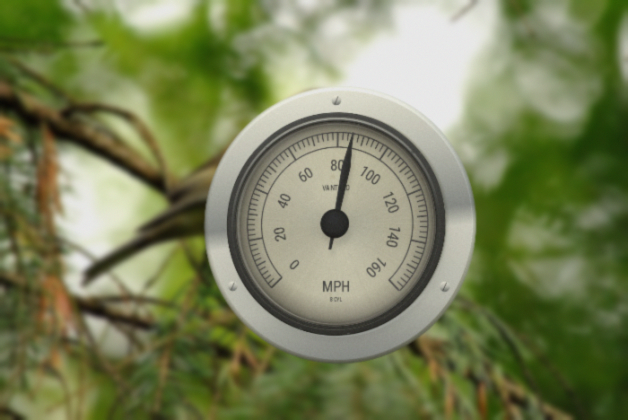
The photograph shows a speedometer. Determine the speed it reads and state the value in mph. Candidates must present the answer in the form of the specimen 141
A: 86
